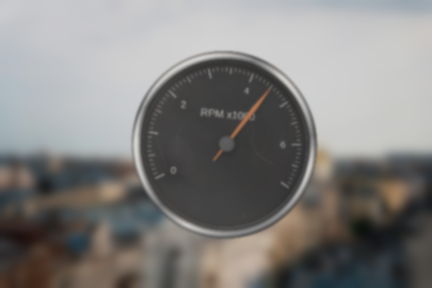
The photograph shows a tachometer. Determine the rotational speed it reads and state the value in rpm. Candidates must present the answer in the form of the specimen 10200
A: 4500
